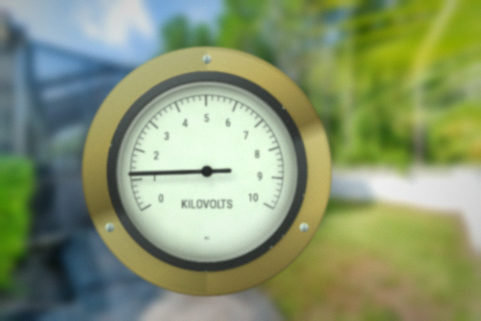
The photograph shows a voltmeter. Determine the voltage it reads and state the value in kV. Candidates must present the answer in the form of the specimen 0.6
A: 1.2
